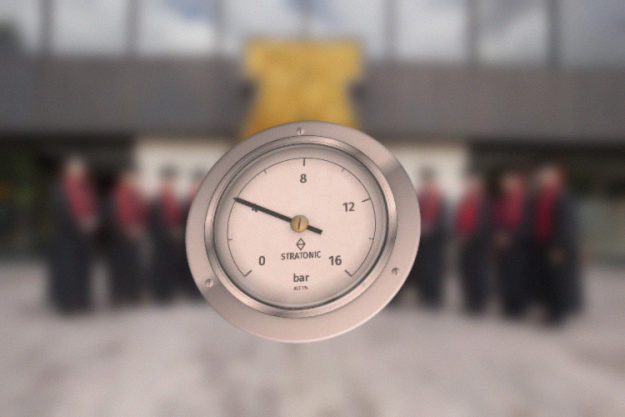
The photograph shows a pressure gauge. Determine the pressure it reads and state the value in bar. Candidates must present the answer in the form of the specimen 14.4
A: 4
